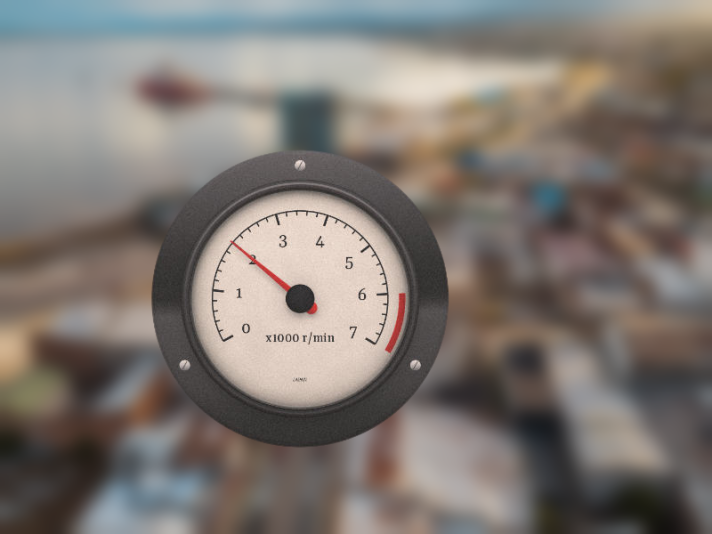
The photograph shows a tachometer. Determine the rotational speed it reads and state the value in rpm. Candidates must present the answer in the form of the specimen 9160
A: 2000
